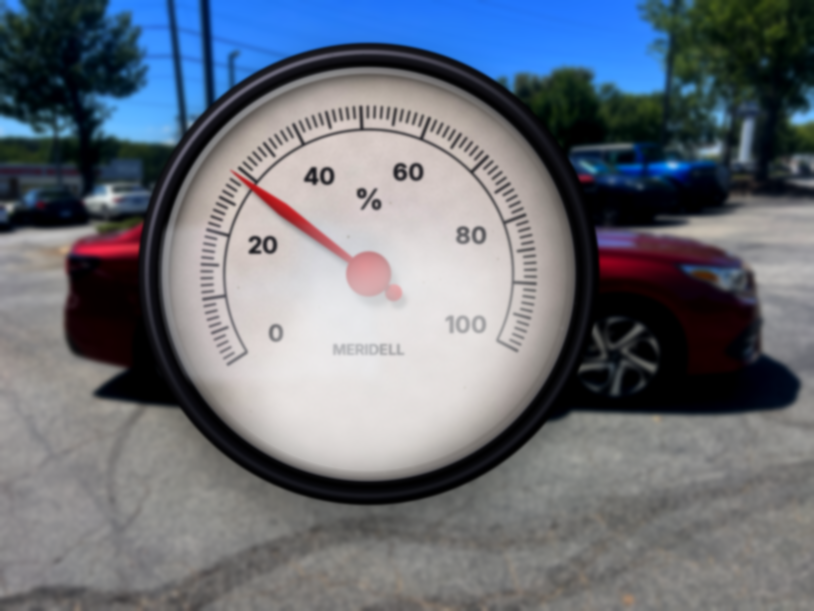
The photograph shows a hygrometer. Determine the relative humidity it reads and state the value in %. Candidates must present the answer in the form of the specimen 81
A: 29
